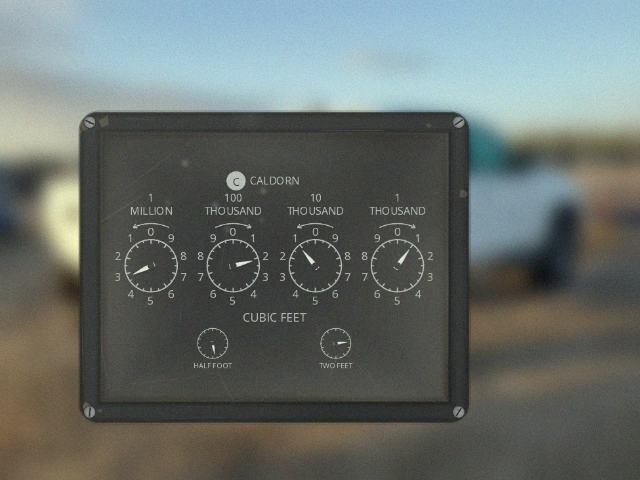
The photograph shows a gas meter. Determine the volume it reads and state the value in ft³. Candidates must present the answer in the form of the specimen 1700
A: 321100
